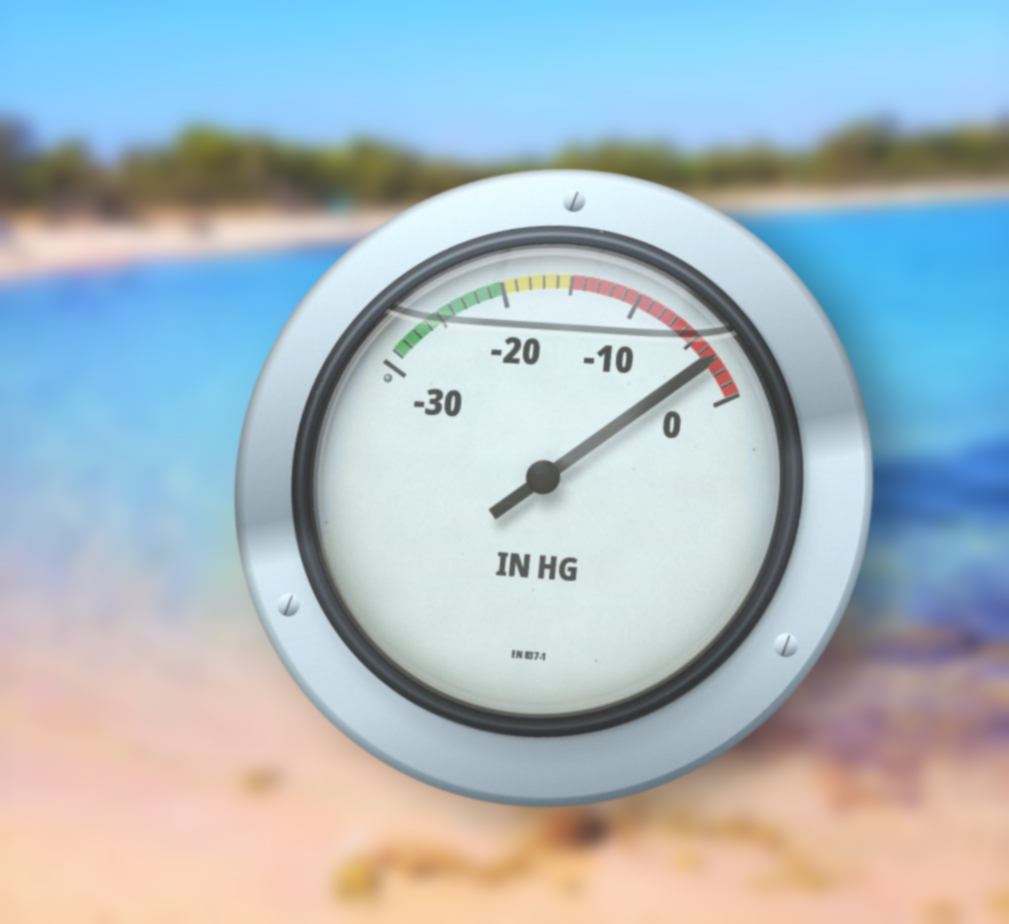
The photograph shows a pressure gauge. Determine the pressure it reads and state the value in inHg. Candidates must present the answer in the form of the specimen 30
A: -3
